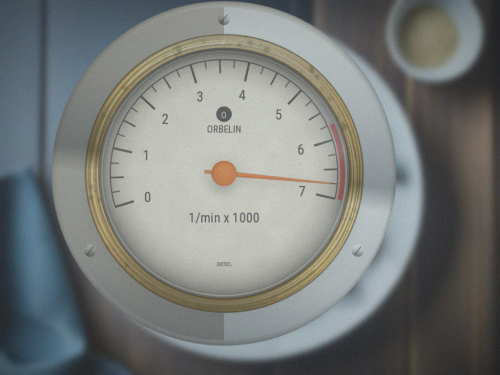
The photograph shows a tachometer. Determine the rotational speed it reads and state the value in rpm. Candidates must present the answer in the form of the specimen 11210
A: 6750
